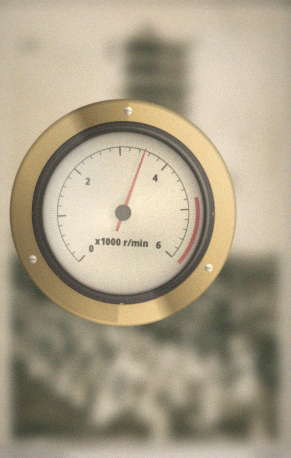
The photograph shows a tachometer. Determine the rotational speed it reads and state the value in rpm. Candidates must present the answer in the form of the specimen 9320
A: 3500
